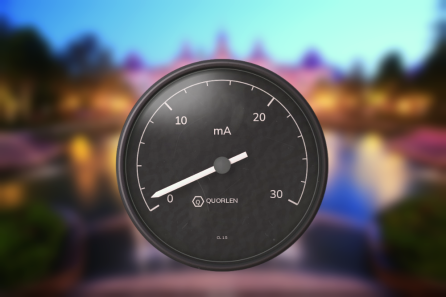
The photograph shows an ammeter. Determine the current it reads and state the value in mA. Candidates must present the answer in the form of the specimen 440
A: 1
